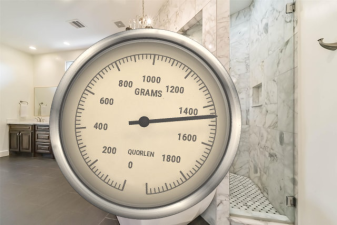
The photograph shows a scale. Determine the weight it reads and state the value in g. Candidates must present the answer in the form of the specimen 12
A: 1460
